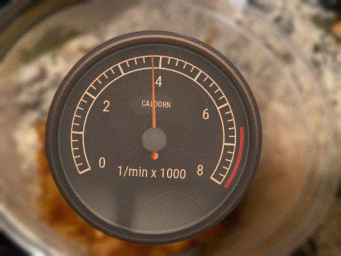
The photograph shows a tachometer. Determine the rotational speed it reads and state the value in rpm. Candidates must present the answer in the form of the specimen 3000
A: 3800
